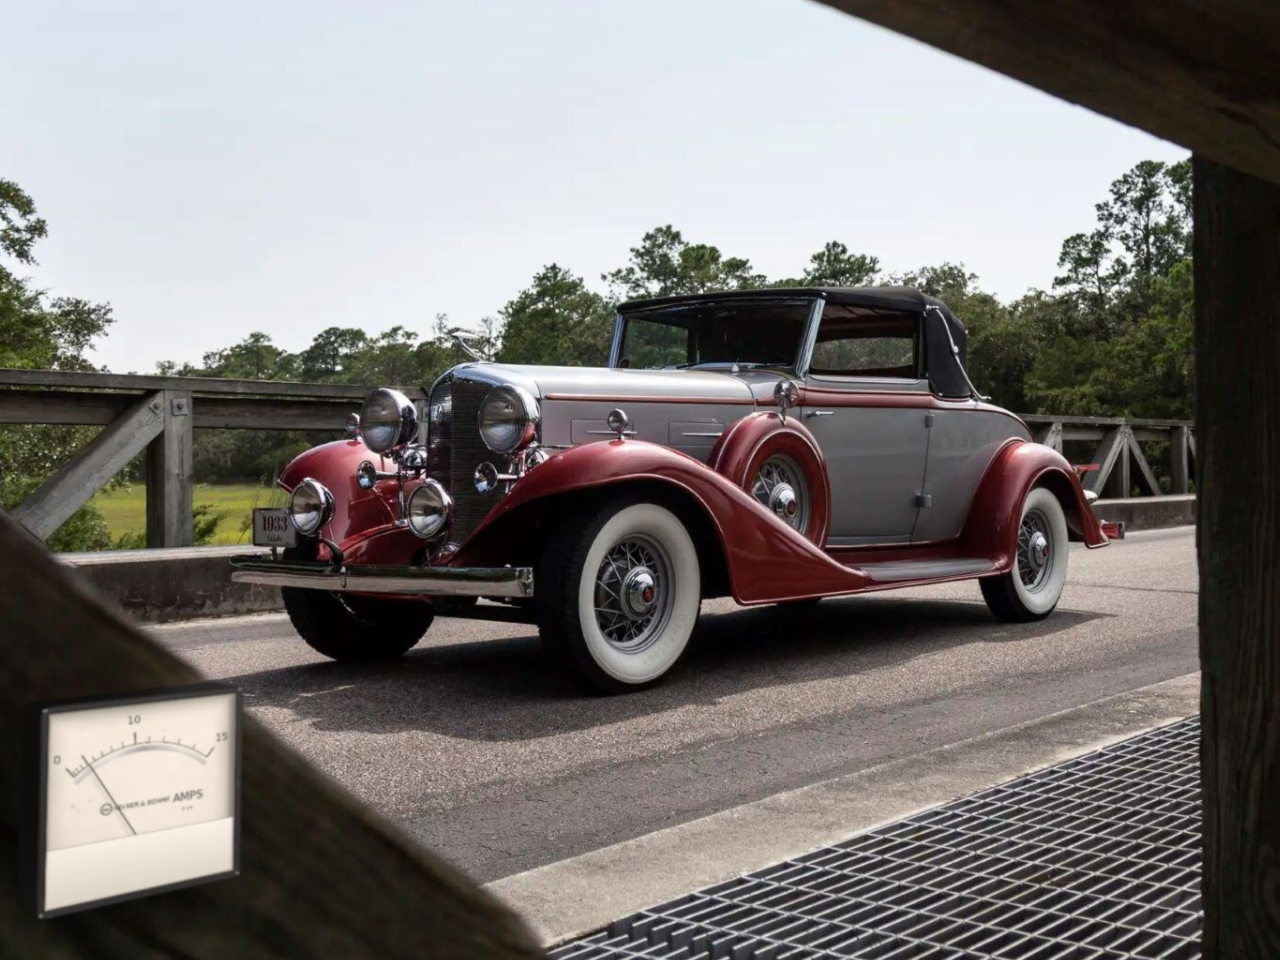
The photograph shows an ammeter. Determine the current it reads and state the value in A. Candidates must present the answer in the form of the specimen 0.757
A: 5
